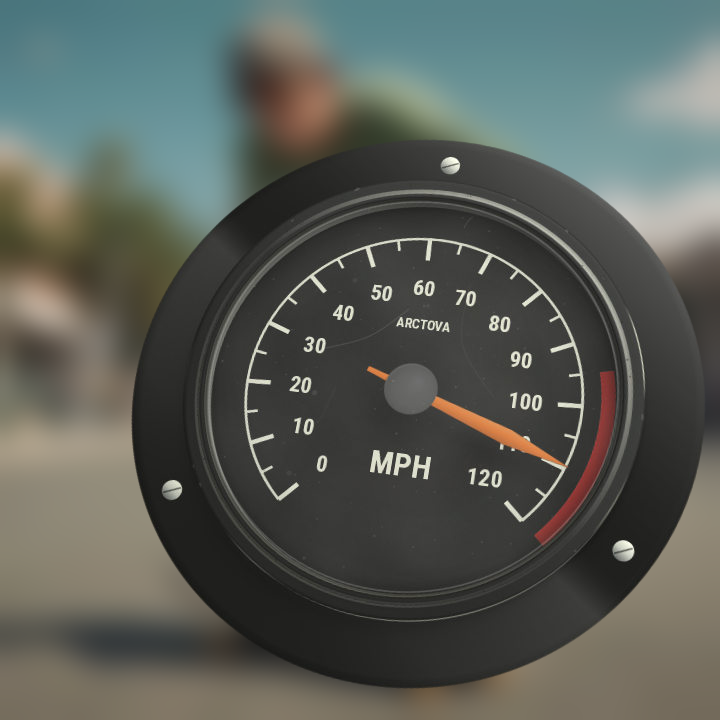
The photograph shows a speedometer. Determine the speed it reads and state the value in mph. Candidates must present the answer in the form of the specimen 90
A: 110
